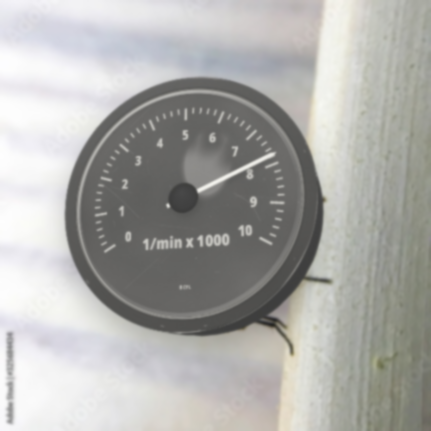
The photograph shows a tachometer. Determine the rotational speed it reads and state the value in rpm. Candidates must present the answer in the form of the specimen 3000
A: 7800
